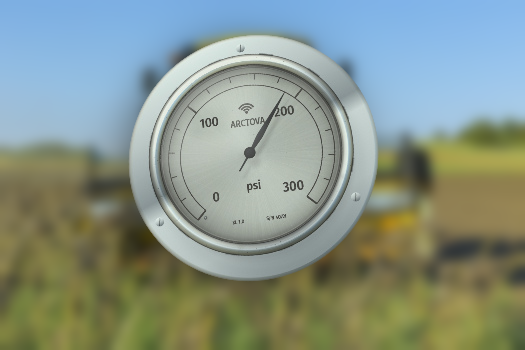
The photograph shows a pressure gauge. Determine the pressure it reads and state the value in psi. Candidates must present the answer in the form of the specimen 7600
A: 190
